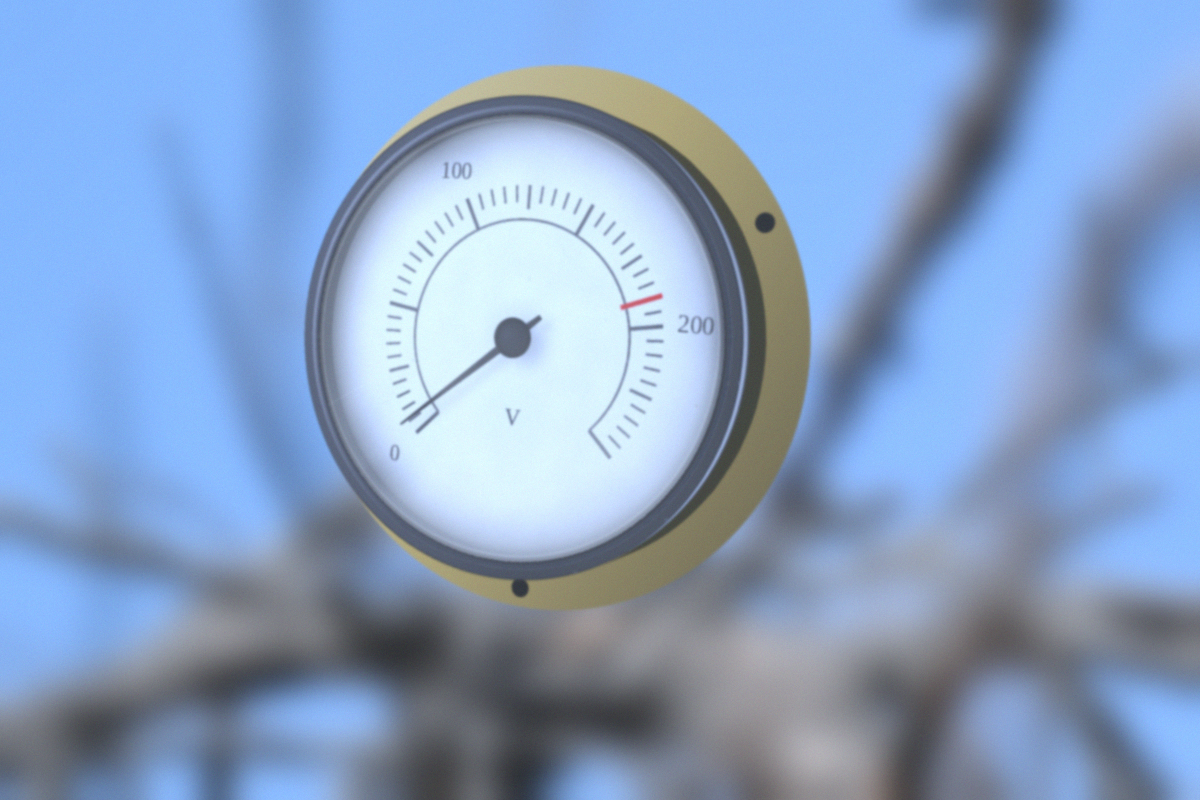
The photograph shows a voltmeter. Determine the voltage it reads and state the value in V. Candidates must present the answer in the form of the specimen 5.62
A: 5
